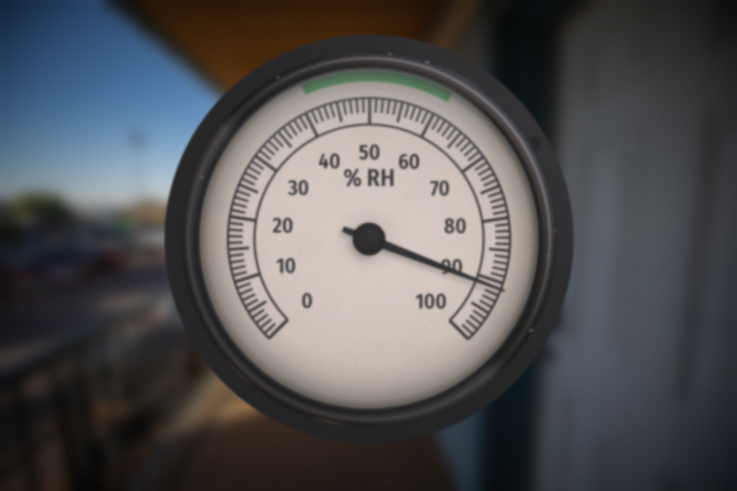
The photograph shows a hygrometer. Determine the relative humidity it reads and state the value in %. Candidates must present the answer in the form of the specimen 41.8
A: 91
